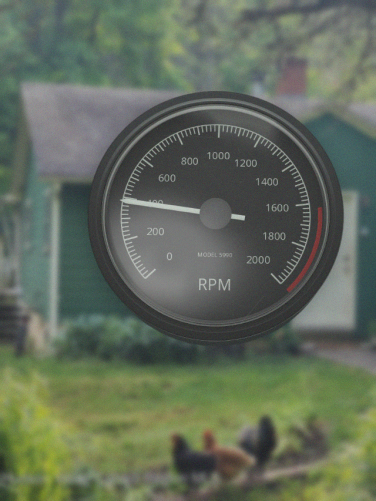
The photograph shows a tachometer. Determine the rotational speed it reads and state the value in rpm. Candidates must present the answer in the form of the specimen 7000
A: 380
